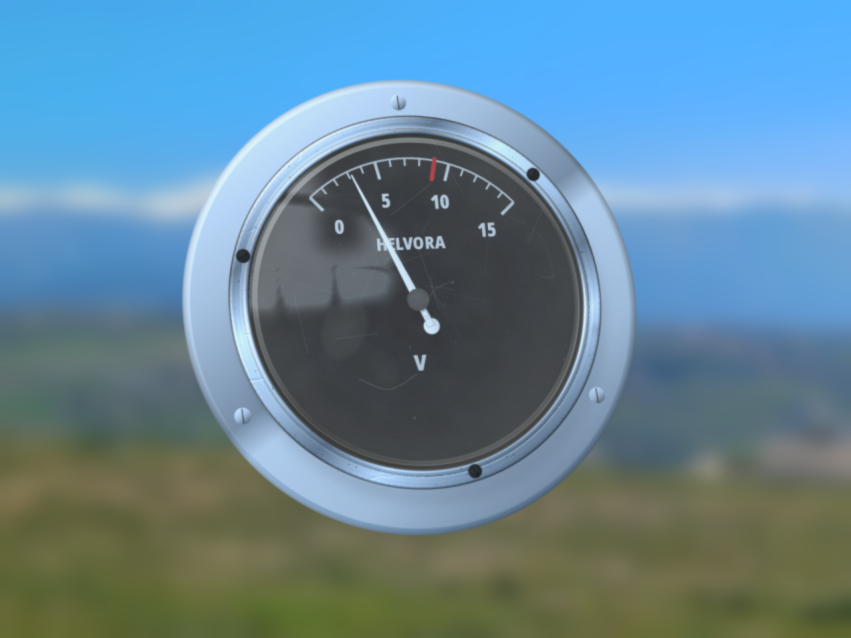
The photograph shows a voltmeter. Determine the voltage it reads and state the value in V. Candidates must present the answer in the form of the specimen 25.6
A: 3
